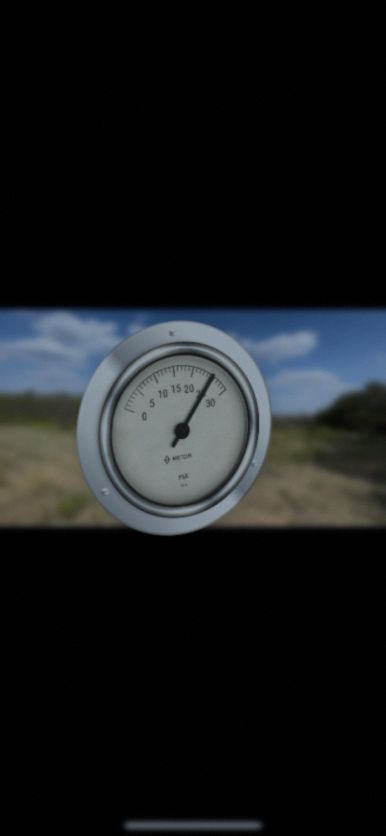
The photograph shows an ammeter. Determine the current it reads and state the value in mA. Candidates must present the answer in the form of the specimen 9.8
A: 25
